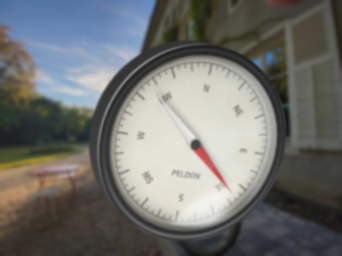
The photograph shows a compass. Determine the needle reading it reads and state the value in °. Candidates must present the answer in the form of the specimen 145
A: 130
